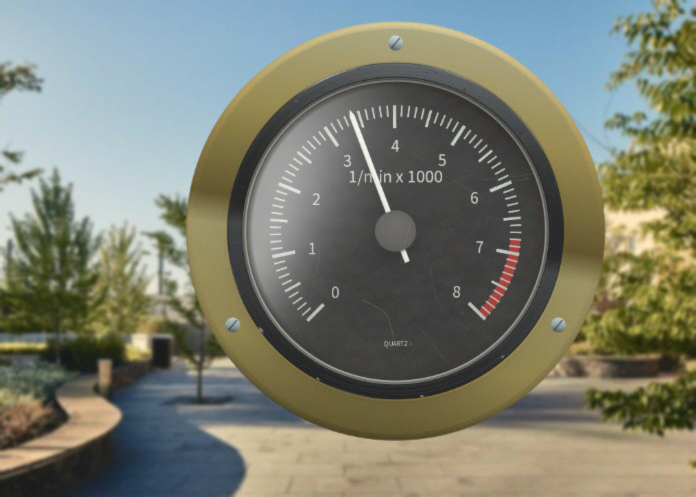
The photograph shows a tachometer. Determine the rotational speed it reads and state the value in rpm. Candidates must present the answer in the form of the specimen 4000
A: 3400
